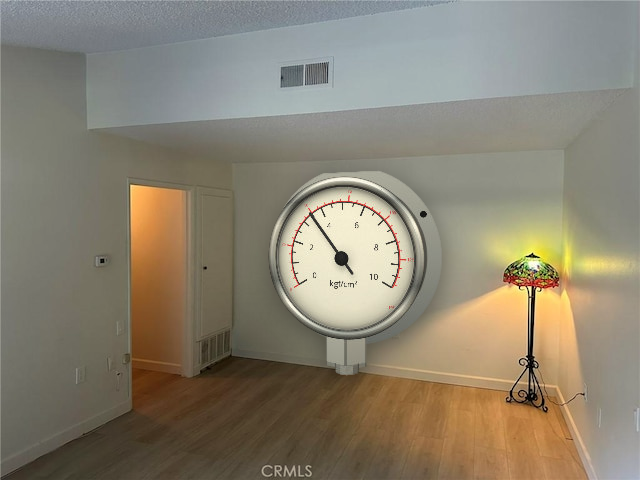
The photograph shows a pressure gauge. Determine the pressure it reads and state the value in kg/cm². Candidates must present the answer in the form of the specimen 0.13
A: 3.5
